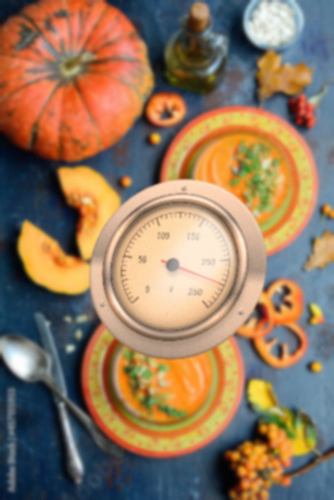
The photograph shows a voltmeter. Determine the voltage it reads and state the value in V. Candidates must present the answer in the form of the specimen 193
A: 225
